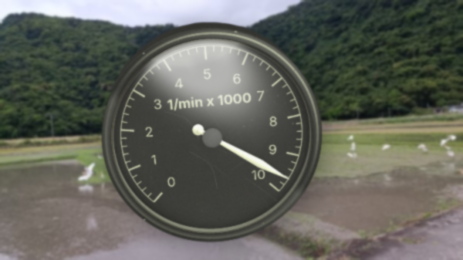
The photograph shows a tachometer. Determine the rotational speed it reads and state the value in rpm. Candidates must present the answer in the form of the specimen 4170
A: 9600
